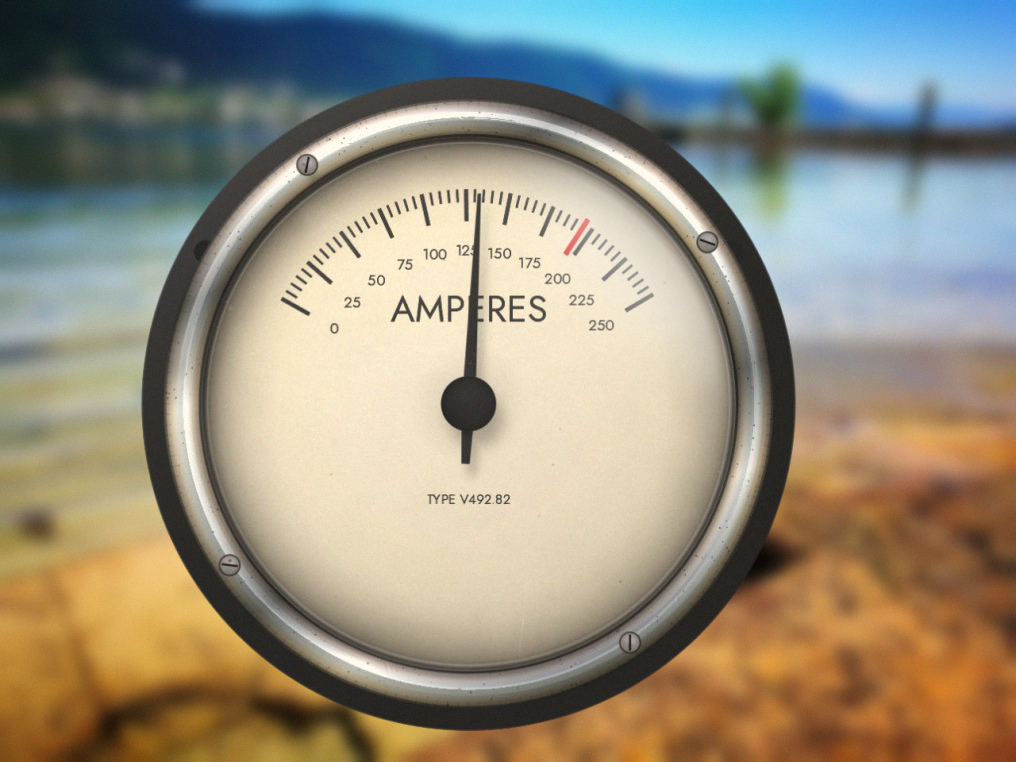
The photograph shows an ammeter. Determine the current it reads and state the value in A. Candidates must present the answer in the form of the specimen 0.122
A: 132.5
